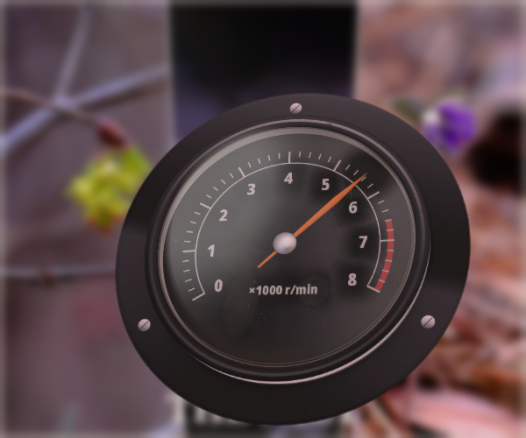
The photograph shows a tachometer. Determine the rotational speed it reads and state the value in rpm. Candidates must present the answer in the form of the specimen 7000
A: 5600
